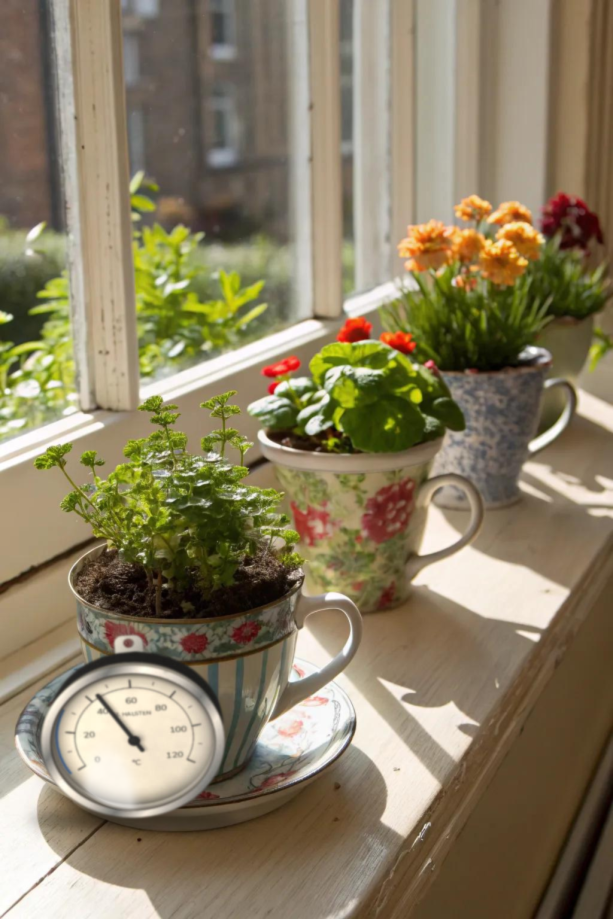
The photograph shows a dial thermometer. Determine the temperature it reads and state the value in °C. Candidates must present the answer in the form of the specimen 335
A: 45
